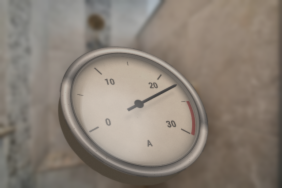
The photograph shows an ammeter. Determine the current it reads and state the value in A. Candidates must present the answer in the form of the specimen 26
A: 22.5
